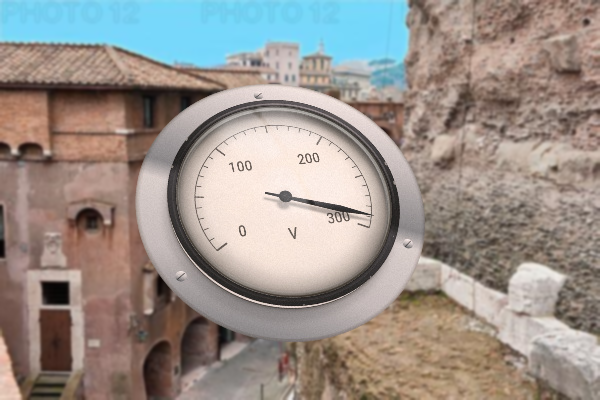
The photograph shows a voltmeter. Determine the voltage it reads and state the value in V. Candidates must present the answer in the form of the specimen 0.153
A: 290
